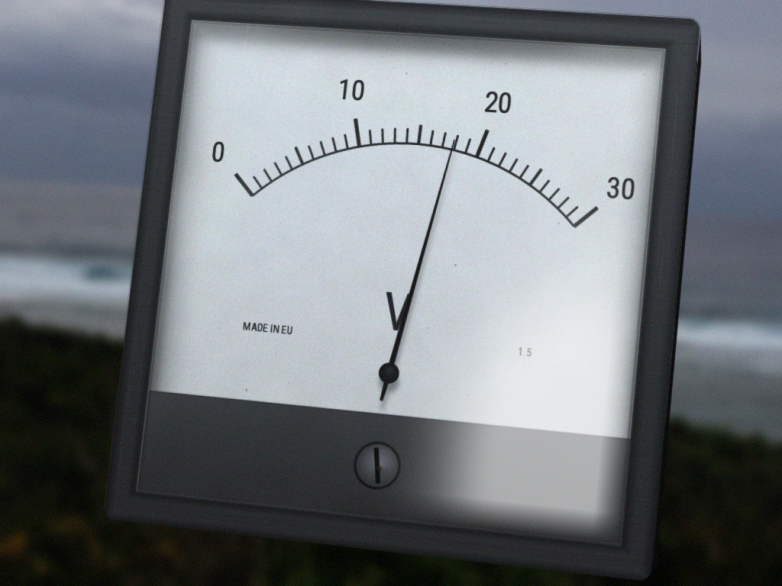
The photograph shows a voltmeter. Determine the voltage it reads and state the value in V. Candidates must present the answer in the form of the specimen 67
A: 18
